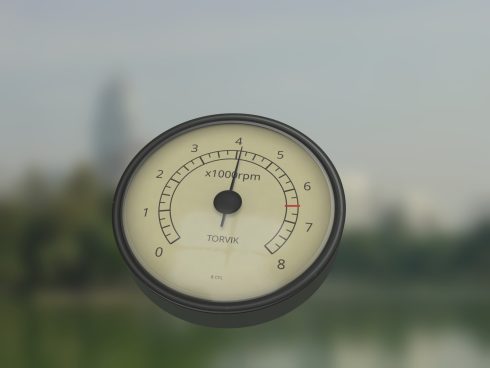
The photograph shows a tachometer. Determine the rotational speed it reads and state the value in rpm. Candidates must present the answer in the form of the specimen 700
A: 4125
